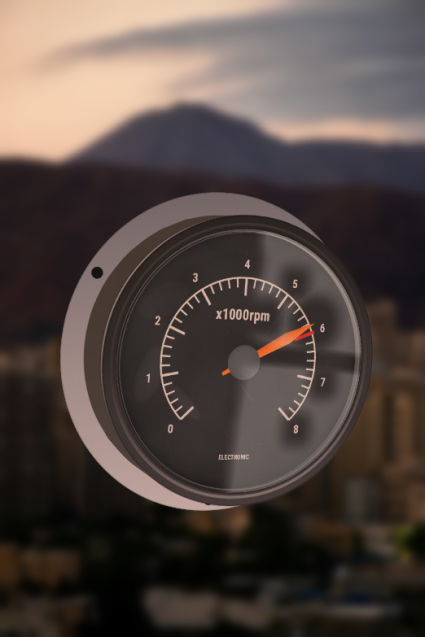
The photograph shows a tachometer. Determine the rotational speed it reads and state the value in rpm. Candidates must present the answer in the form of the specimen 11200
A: 5800
